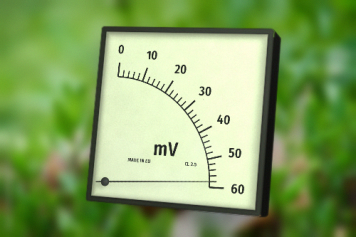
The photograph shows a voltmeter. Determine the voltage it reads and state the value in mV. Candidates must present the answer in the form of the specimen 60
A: 58
